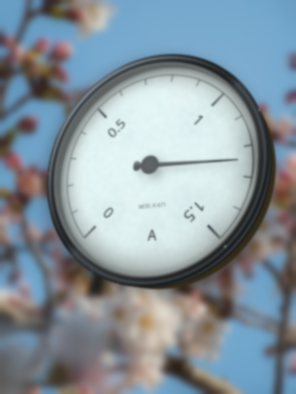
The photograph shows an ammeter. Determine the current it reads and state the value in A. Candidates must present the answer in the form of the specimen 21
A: 1.25
